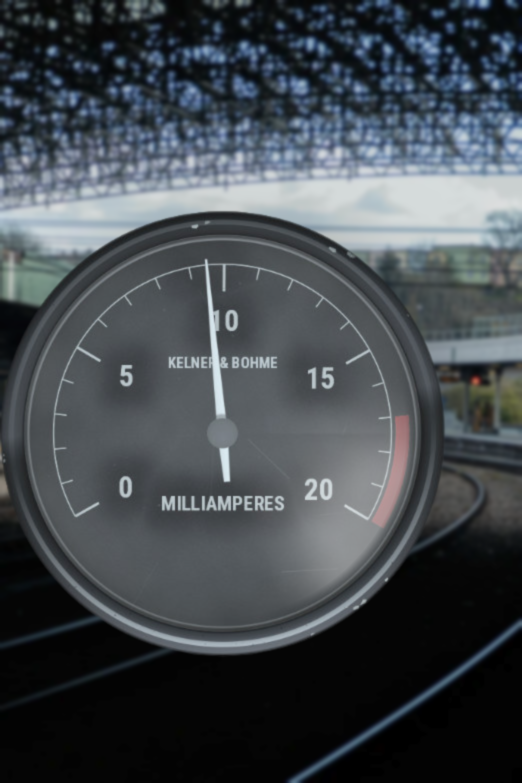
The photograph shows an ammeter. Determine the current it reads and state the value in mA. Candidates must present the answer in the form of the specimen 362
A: 9.5
